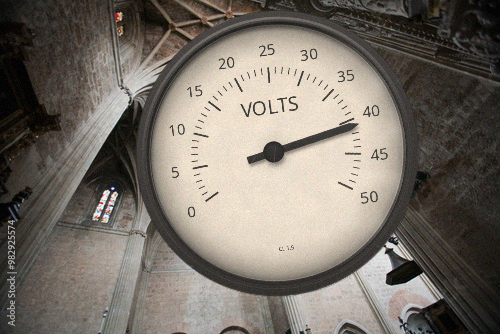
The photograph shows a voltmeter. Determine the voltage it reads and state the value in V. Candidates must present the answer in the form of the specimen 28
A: 41
